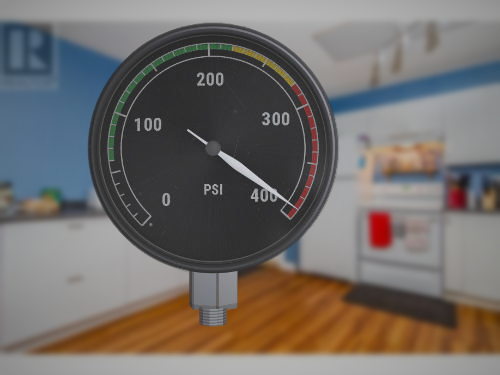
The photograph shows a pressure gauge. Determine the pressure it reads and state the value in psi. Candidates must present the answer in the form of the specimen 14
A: 390
